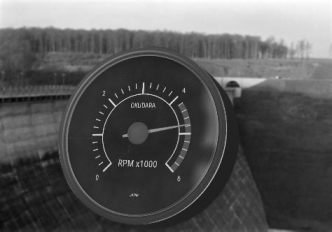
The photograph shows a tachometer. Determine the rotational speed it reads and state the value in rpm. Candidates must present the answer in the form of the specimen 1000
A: 4800
